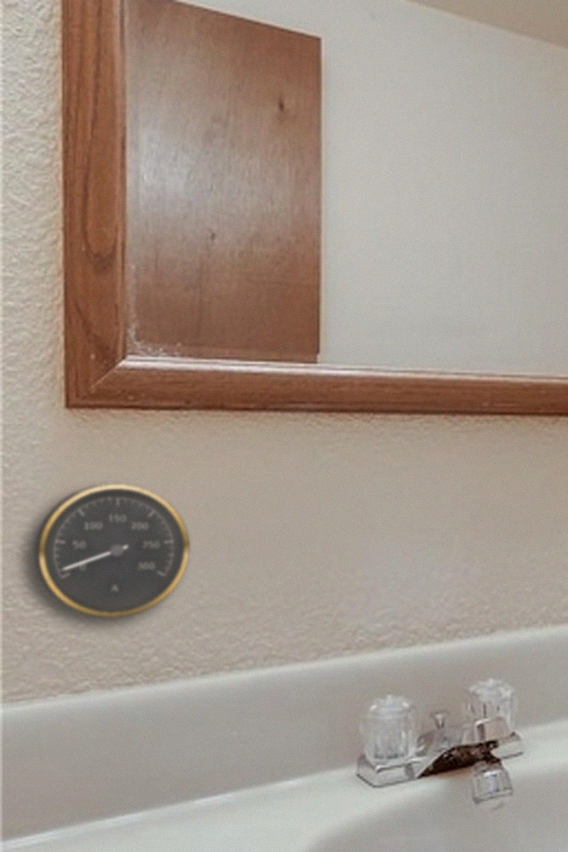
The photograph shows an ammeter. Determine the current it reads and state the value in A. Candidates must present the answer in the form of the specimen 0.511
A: 10
